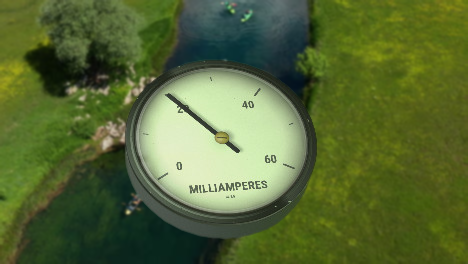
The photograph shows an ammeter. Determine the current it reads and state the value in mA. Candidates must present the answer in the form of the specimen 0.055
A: 20
